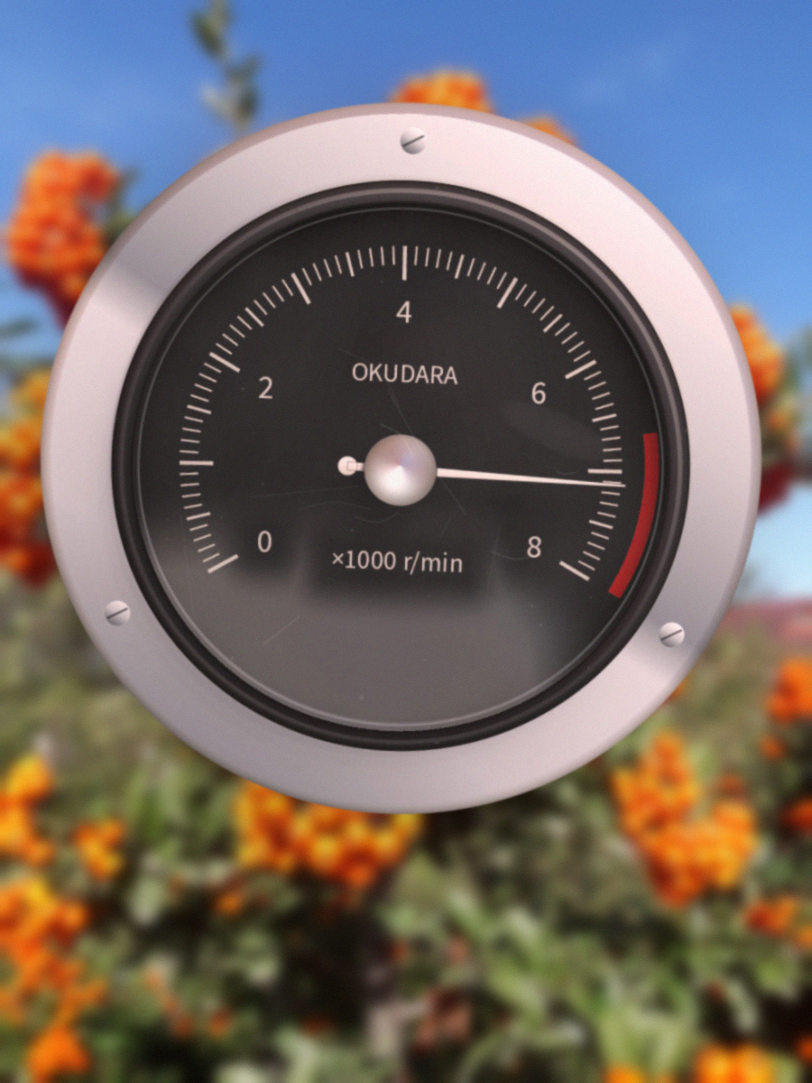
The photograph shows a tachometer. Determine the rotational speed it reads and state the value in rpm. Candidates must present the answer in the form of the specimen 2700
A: 7100
